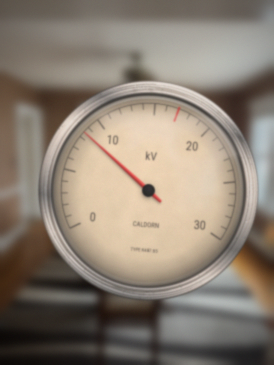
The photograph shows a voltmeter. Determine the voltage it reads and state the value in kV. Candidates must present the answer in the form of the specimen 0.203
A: 8.5
